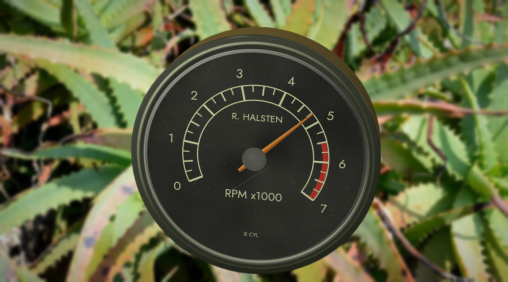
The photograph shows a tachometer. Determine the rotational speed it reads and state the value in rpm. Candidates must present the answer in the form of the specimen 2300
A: 4750
